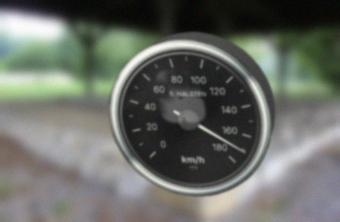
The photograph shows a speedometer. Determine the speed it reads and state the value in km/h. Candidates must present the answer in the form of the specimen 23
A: 170
